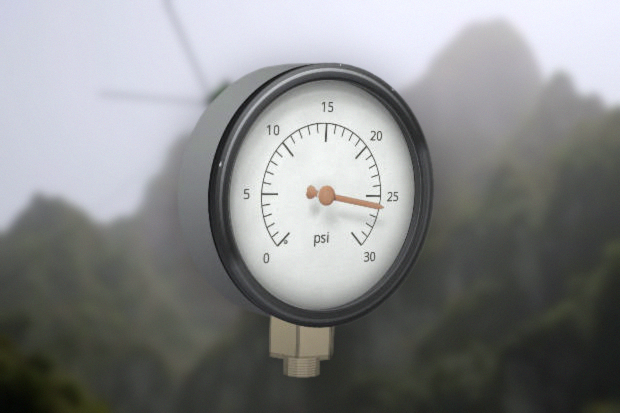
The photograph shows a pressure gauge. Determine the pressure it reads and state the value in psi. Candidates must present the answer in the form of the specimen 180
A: 26
